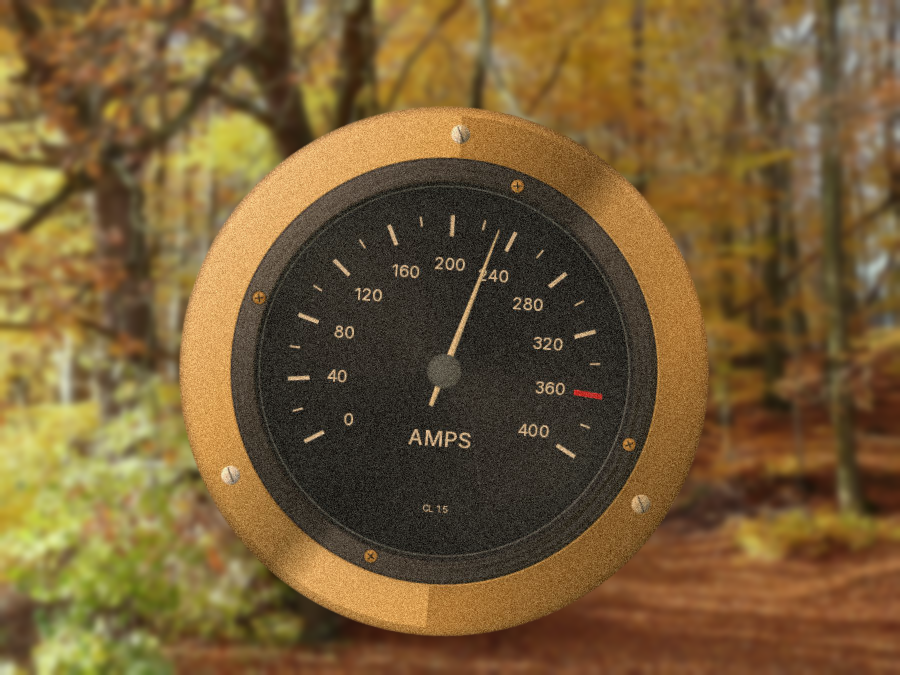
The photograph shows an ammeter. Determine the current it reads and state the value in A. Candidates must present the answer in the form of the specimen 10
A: 230
